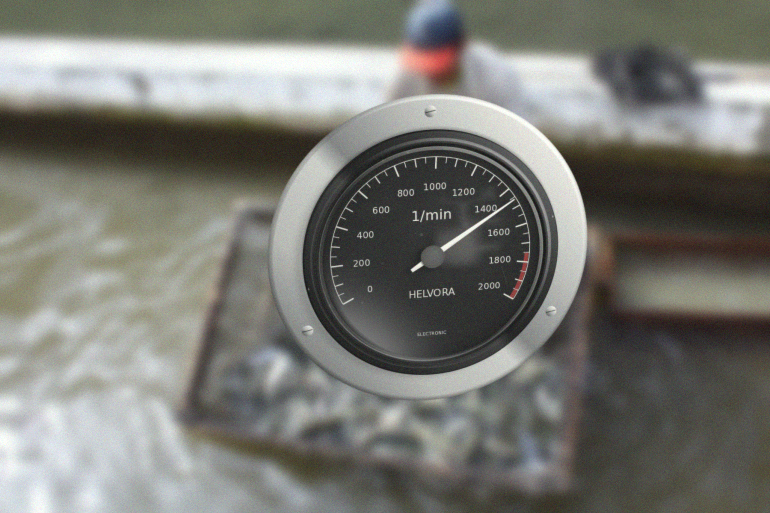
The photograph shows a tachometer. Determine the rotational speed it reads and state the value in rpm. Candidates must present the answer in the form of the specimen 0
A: 1450
